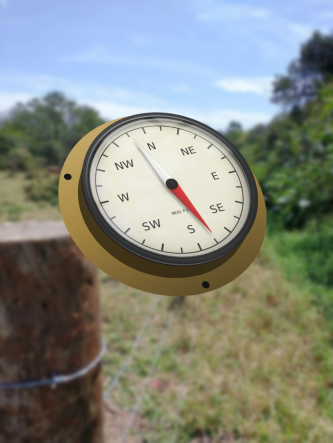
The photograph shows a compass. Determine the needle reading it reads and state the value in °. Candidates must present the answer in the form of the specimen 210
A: 165
